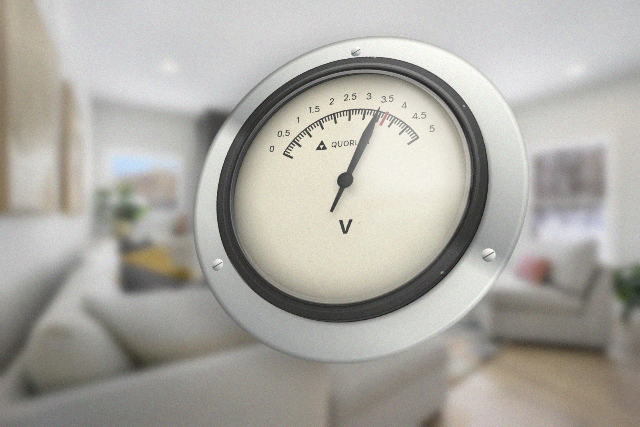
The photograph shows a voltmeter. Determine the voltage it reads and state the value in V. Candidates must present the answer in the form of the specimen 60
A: 3.5
